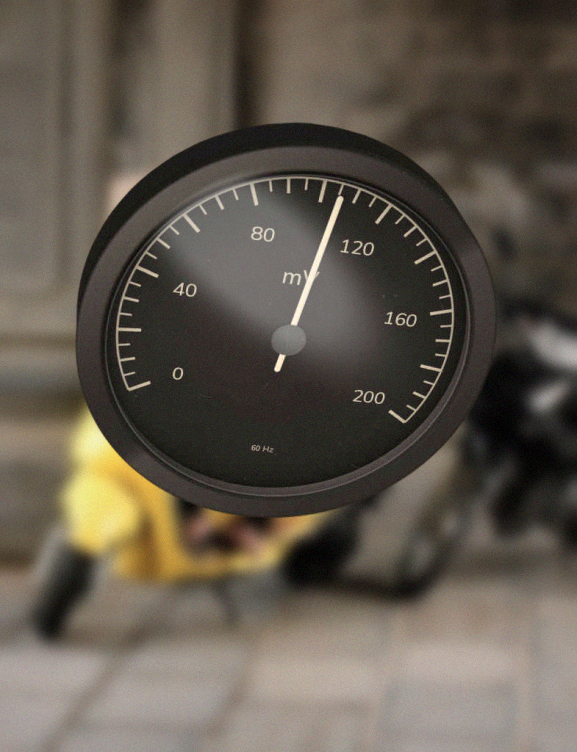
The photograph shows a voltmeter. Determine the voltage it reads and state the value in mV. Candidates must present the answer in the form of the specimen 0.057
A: 105
